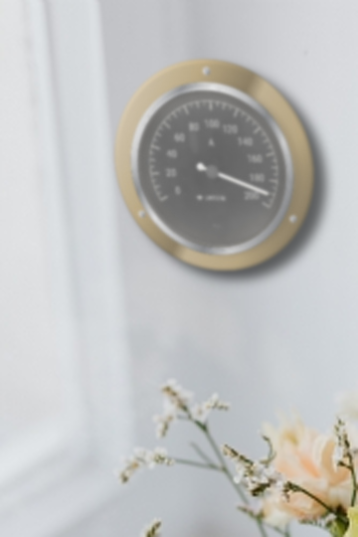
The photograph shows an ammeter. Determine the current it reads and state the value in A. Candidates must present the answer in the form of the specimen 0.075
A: 190
